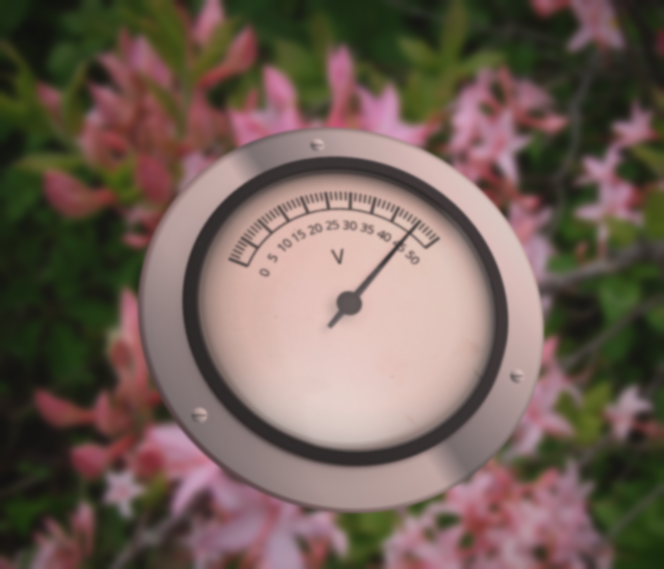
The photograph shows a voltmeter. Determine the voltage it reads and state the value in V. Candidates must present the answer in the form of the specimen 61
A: 45
